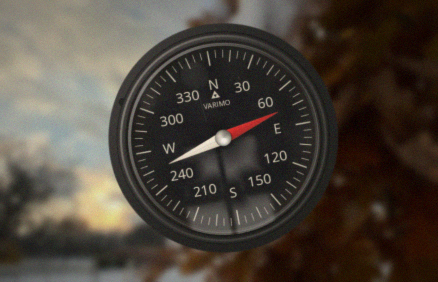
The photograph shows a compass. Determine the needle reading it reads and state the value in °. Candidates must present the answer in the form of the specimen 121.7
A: 75
